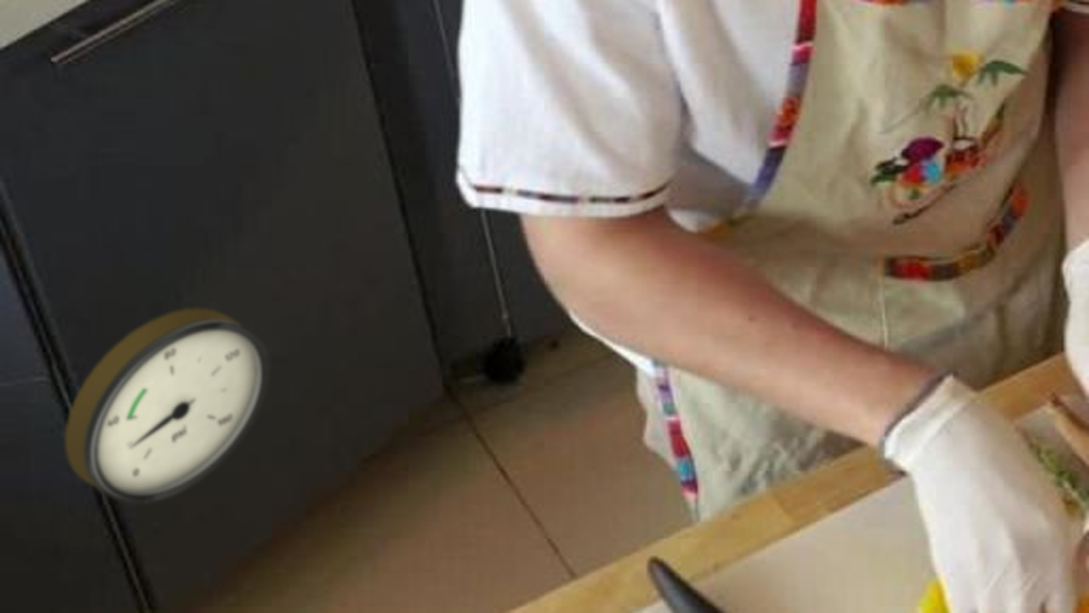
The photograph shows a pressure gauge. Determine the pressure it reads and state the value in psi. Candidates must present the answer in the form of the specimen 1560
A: 20
